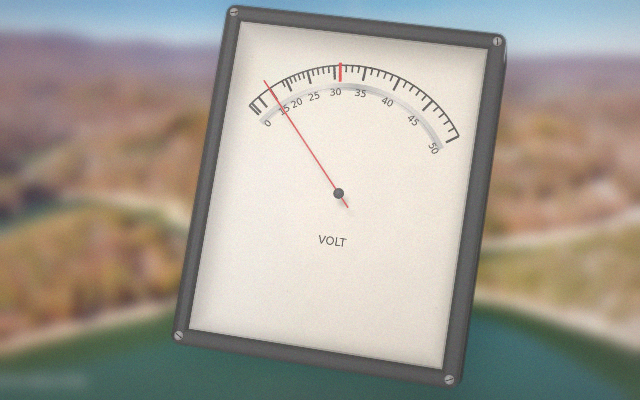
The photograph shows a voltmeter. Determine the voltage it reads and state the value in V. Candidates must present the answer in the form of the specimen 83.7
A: 15
